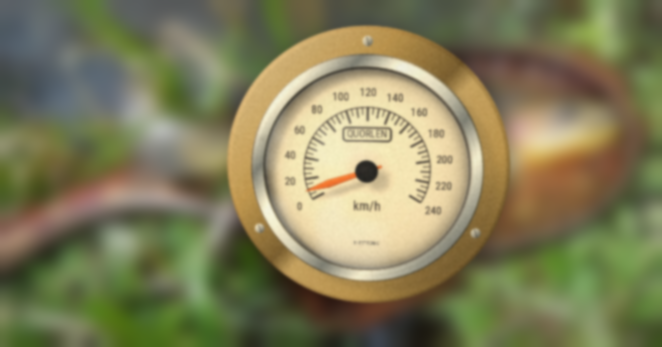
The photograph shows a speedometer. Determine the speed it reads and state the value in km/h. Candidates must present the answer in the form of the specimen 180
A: 10
